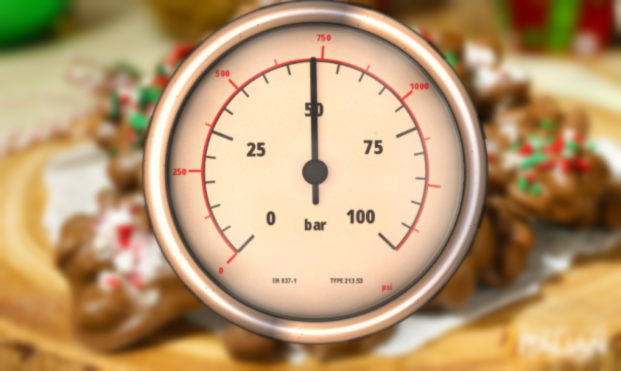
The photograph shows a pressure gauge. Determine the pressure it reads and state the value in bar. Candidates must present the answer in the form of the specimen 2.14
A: 50
